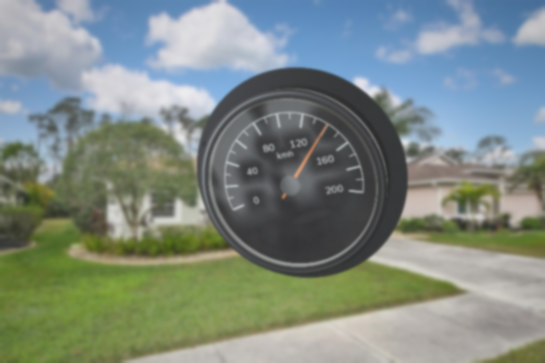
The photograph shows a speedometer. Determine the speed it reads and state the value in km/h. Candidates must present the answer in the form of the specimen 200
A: 140
